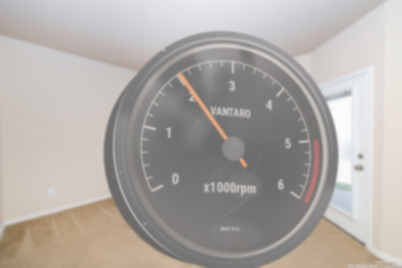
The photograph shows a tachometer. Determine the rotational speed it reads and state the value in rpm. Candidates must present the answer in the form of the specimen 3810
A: 2000
